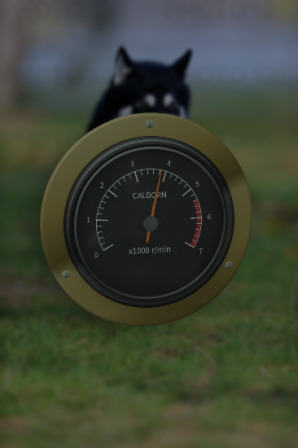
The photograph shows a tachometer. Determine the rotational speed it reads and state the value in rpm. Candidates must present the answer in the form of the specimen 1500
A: 3800
